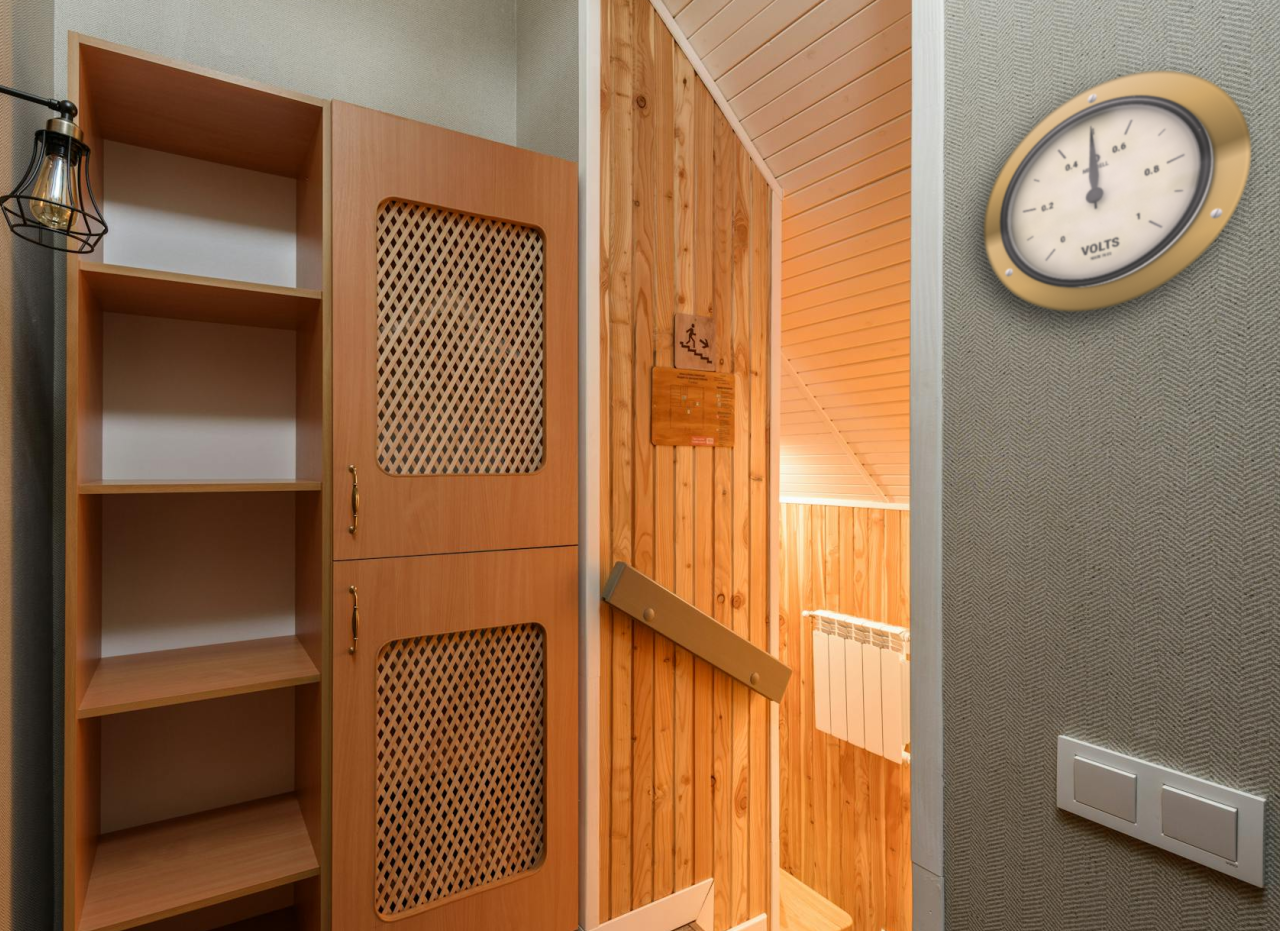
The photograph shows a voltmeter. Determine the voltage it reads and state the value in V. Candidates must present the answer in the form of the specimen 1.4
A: 0.5
